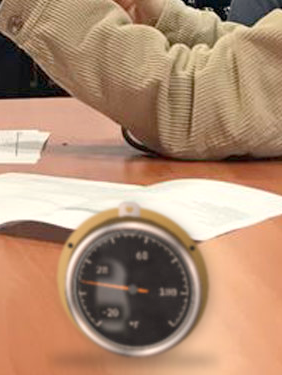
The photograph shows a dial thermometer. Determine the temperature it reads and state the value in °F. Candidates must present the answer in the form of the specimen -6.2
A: 8
